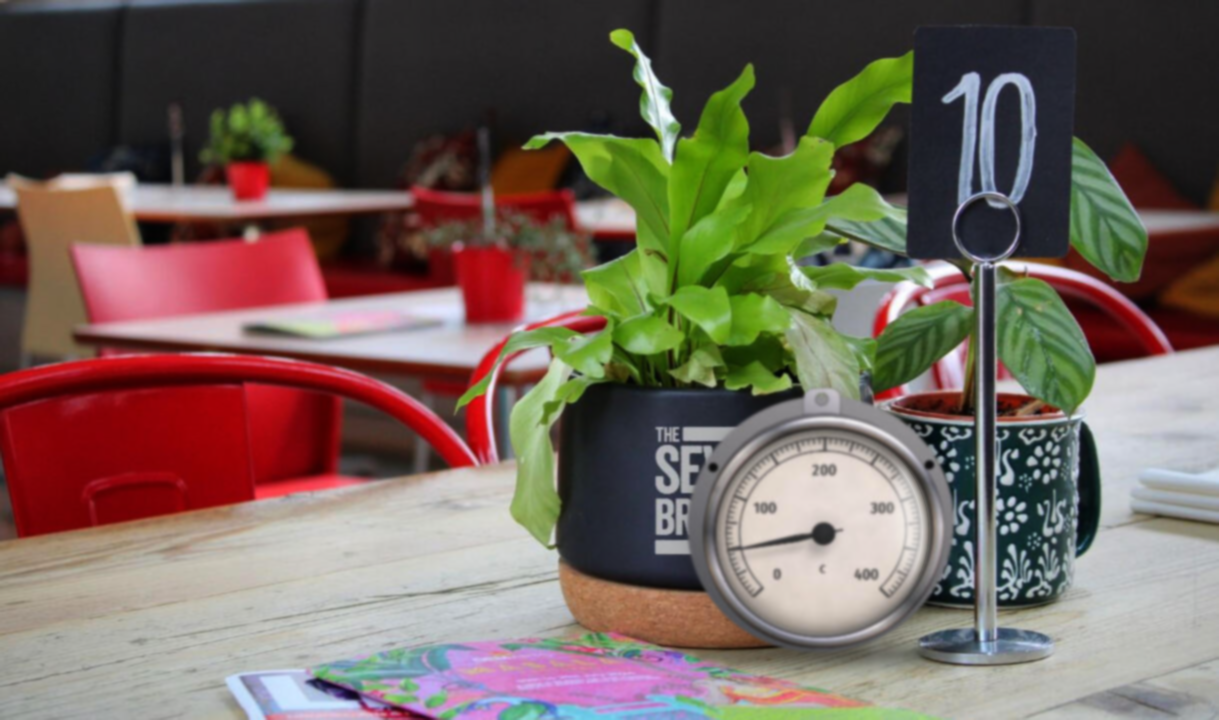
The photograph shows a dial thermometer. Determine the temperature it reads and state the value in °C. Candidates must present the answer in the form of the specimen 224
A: 50
